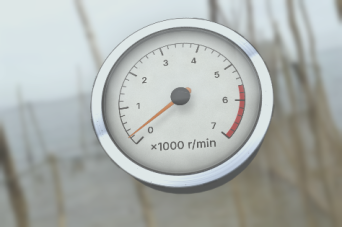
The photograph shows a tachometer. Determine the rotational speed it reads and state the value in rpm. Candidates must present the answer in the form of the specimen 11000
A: 200
